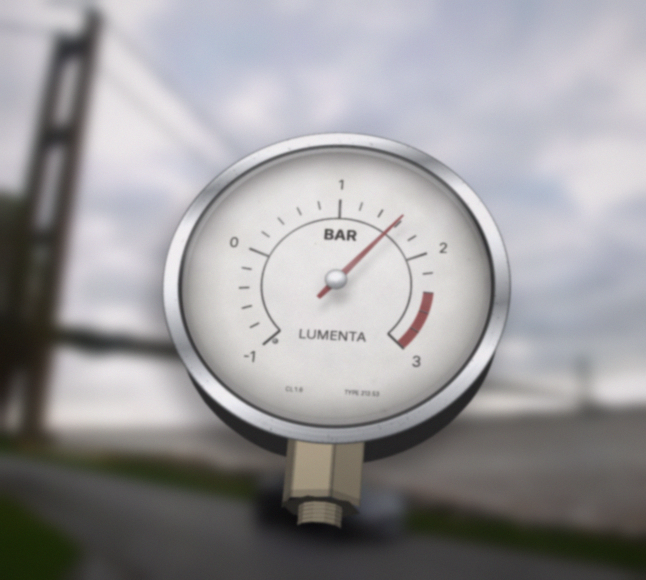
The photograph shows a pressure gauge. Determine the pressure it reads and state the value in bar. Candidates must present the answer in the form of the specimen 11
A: 1.6
